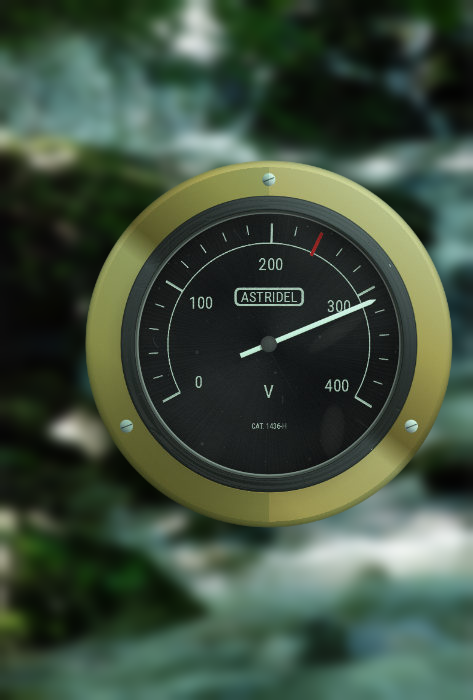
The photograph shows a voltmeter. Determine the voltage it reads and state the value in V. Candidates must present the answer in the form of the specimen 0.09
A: 310
